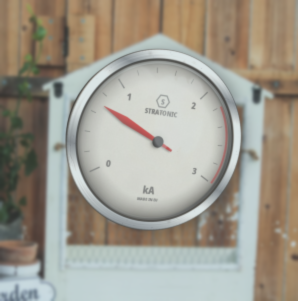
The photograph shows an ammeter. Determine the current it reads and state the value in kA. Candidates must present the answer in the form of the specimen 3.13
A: 0.7
